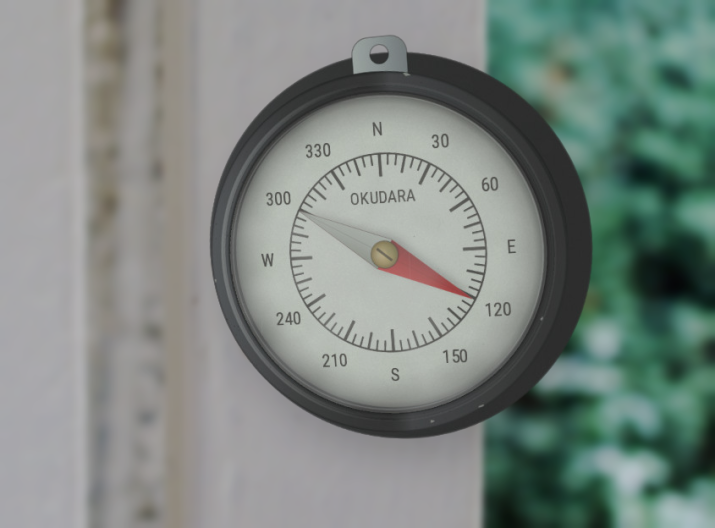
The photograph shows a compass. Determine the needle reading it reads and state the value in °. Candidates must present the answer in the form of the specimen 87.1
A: 120
